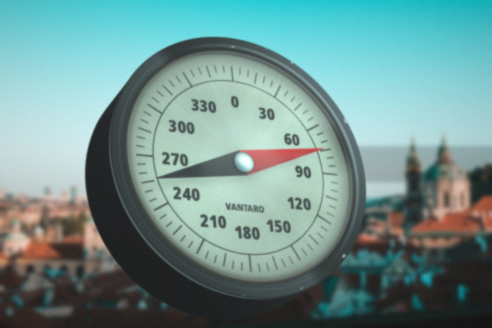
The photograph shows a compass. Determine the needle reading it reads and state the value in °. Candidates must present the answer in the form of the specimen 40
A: 75
